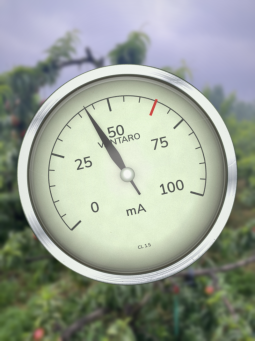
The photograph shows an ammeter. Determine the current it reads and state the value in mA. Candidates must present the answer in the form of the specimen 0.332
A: 42.5
